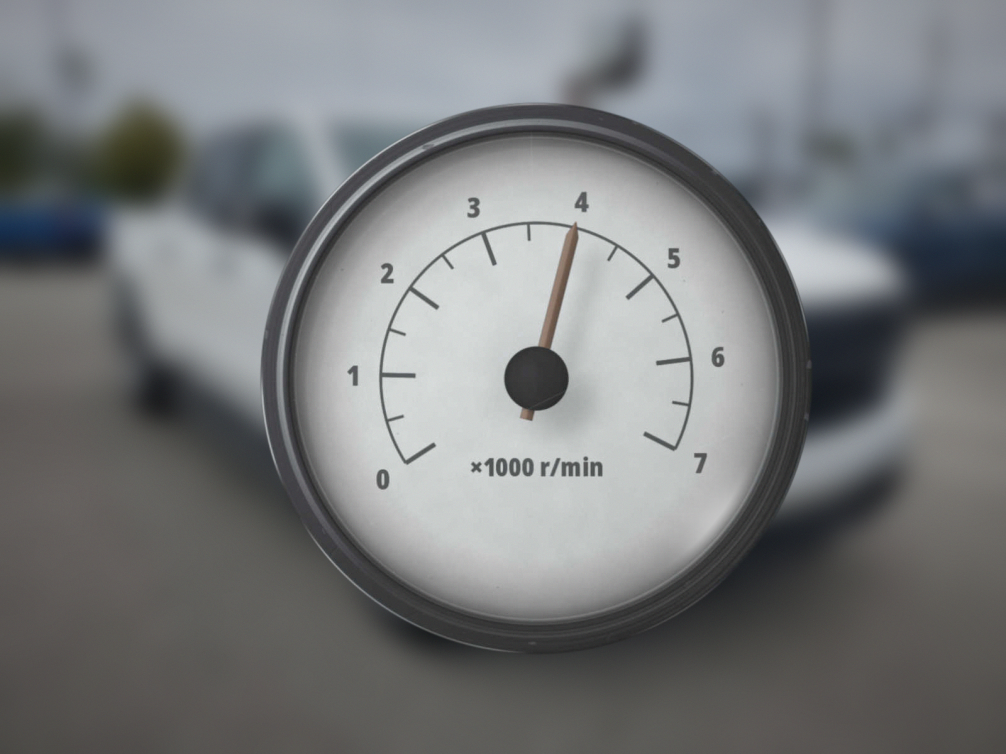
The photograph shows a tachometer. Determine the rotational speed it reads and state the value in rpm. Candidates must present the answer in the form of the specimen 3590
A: 4000
